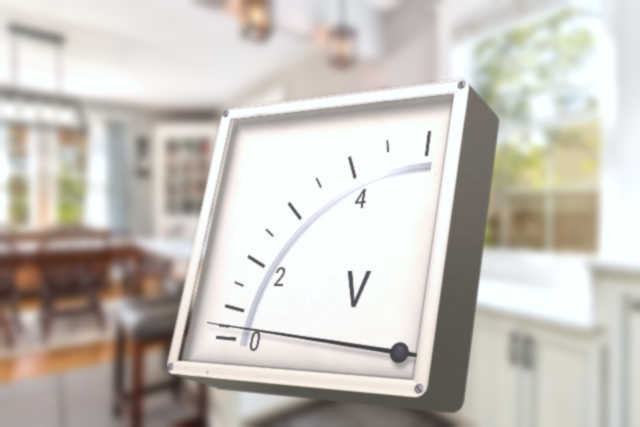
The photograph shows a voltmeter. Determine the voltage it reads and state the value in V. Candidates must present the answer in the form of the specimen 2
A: 0.5
